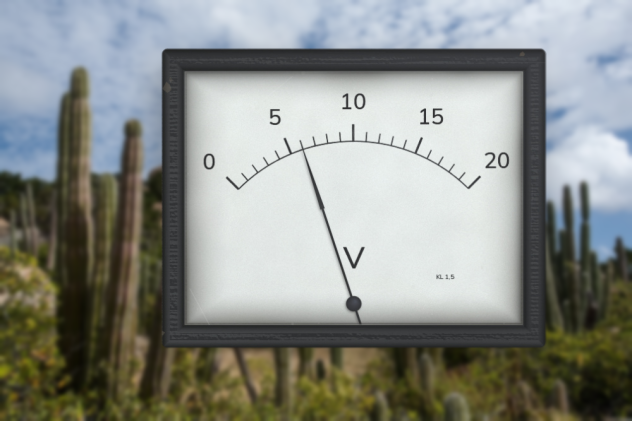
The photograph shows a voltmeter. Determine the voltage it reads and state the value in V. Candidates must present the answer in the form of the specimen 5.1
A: 6
